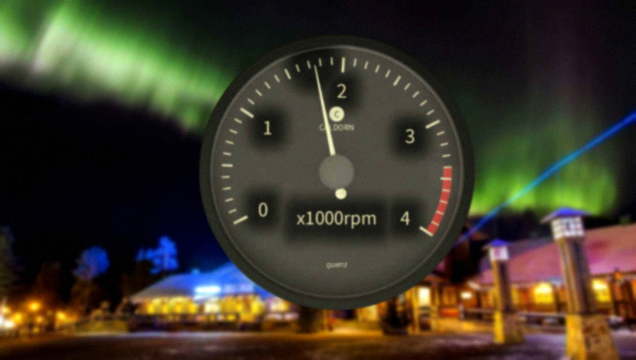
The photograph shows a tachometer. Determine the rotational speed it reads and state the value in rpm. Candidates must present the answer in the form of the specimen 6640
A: 1750
